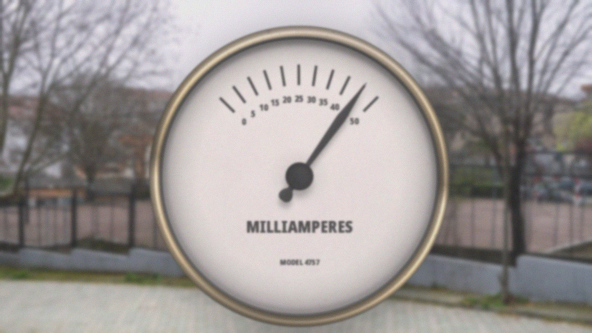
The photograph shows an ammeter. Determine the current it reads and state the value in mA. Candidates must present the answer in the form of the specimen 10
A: 45
